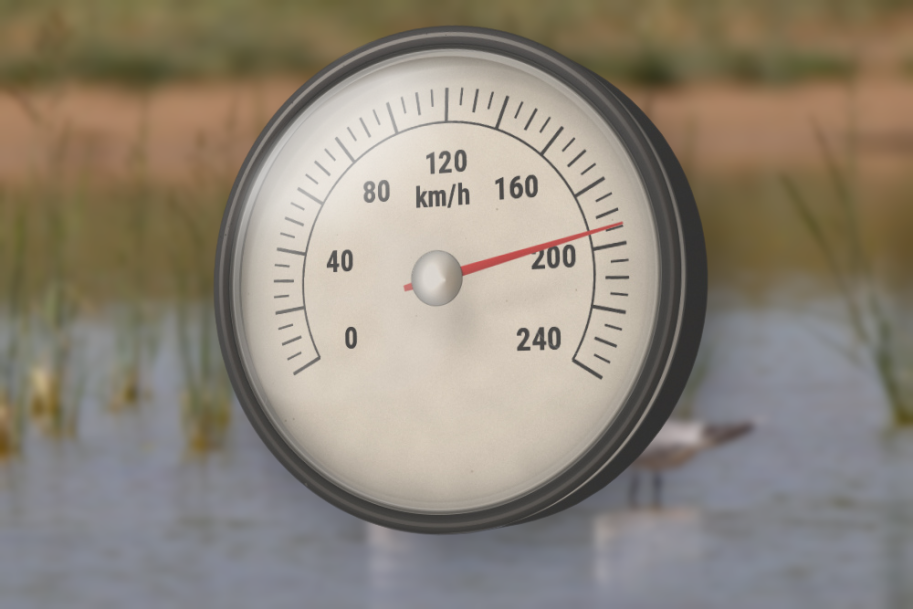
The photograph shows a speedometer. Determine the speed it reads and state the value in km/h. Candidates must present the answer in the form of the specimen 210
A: 195
